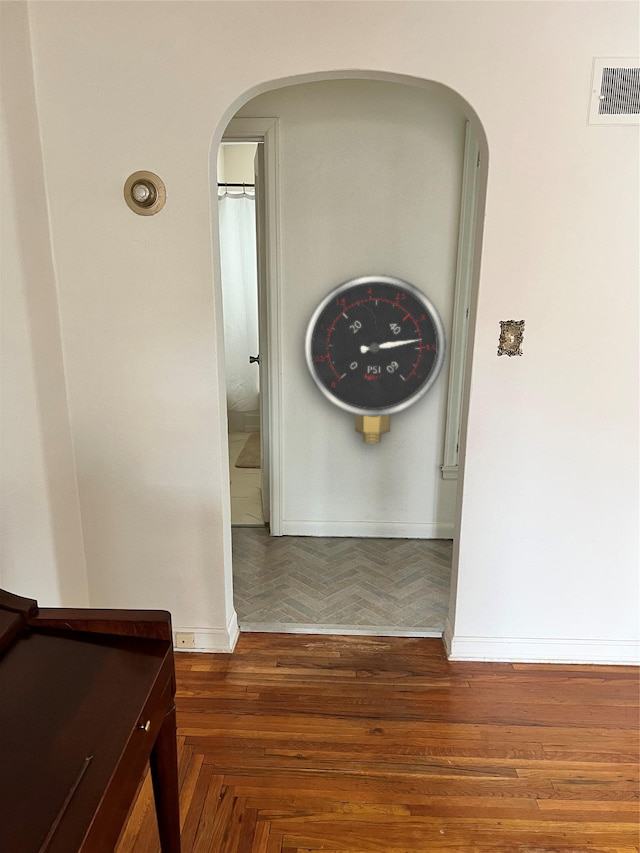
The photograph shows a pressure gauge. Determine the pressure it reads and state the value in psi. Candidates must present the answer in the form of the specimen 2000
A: 47.5
